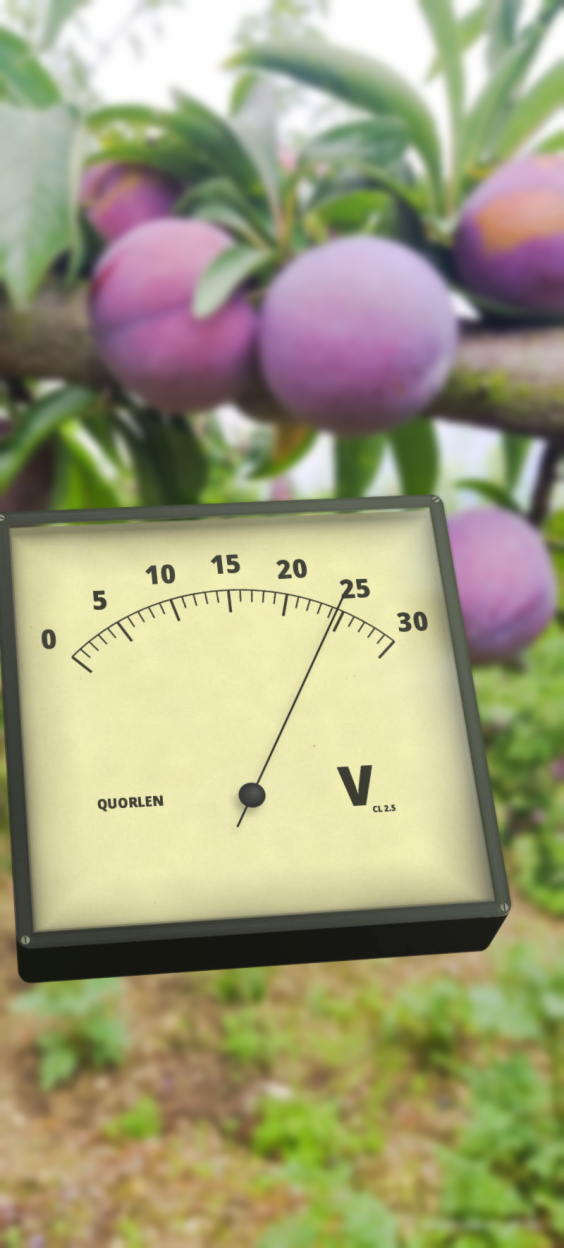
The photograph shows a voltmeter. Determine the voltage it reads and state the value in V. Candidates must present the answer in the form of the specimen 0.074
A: 24.5
